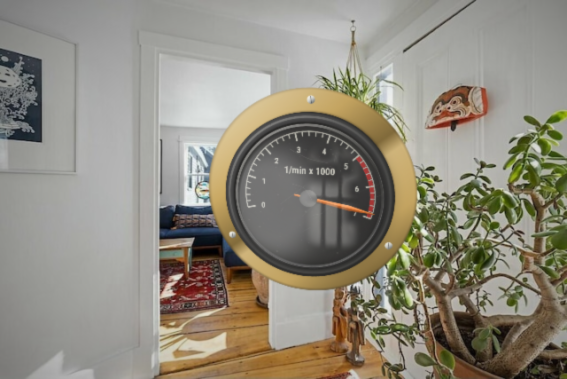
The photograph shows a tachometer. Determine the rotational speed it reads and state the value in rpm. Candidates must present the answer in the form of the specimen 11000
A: 6800
